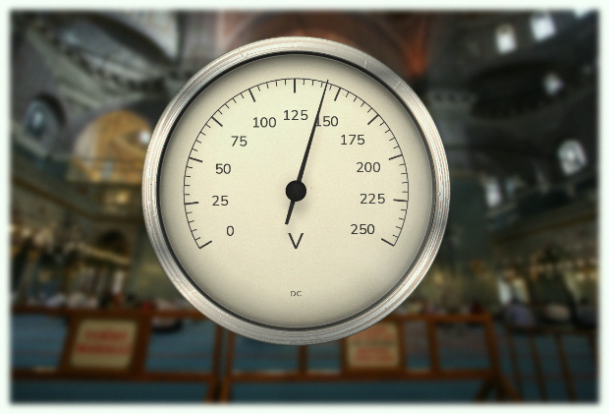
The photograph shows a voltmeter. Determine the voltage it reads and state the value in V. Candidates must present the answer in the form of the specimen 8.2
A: 142.5
